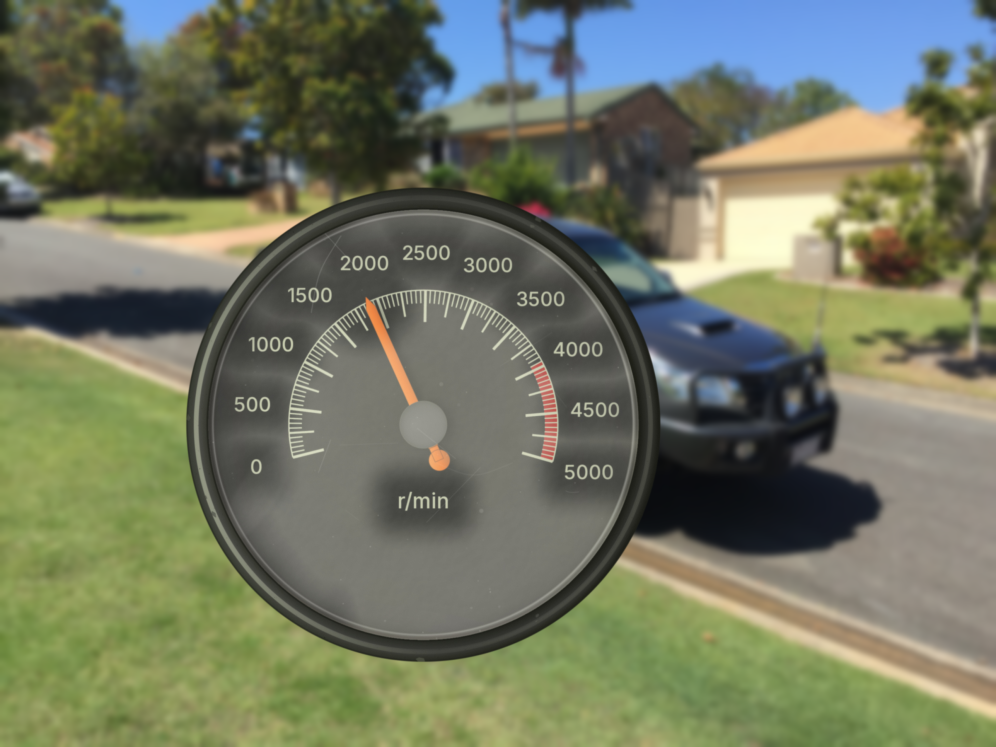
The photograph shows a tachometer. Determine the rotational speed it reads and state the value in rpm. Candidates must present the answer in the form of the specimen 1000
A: 1900
